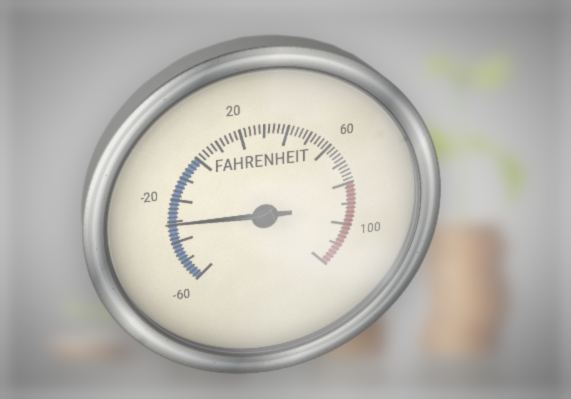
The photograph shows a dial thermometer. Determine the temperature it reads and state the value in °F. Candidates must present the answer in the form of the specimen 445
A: -30
